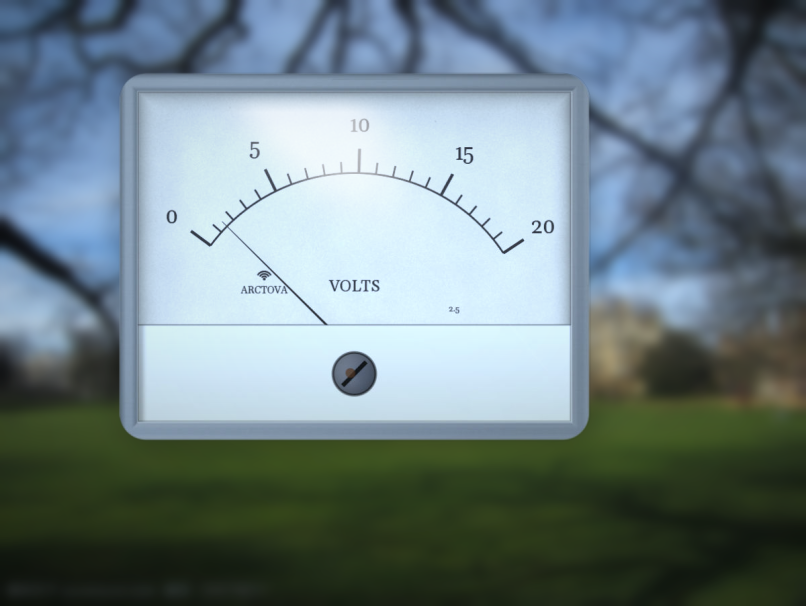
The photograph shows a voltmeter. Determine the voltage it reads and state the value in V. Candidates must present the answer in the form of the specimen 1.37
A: 1.5
